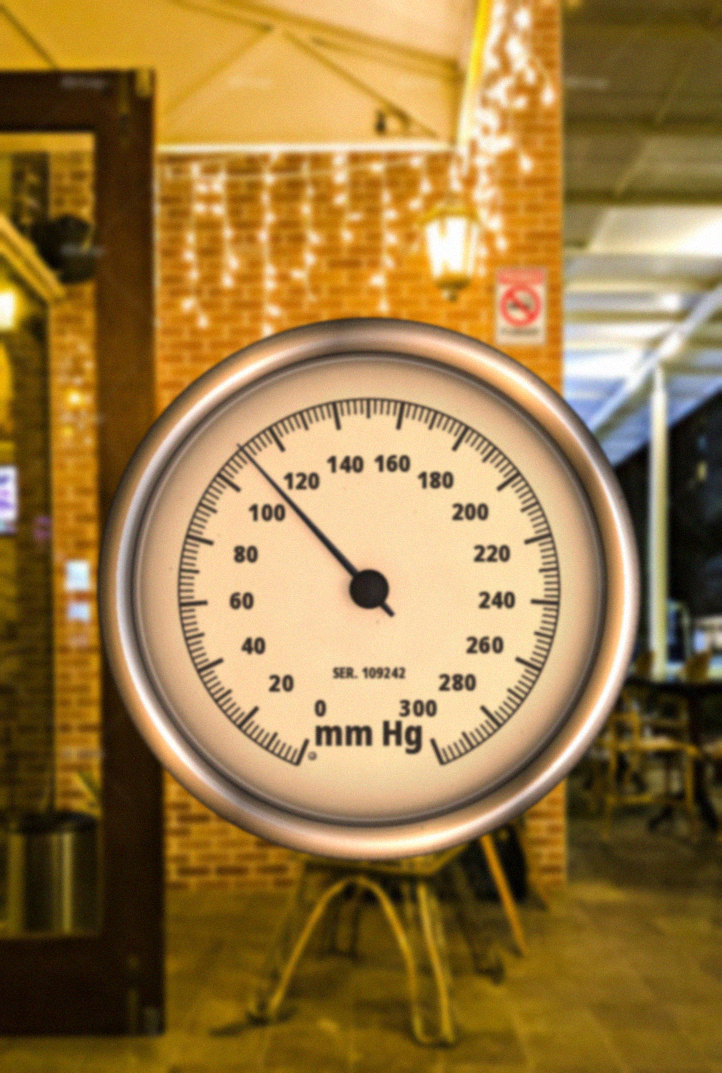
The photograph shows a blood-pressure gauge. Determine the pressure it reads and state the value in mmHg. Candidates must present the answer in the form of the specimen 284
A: 110
